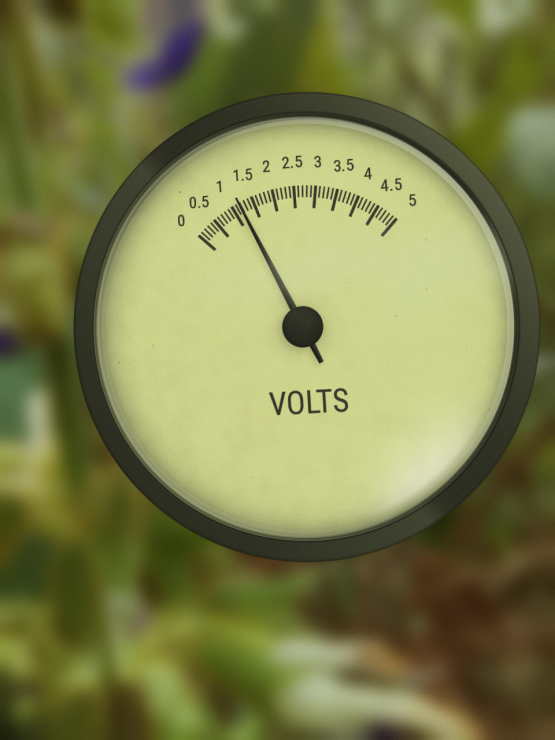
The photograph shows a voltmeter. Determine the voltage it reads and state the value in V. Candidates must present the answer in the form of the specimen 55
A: 1.2
